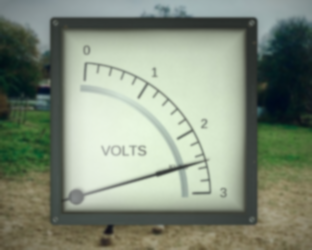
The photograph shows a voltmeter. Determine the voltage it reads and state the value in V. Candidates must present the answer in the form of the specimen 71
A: 2.5
